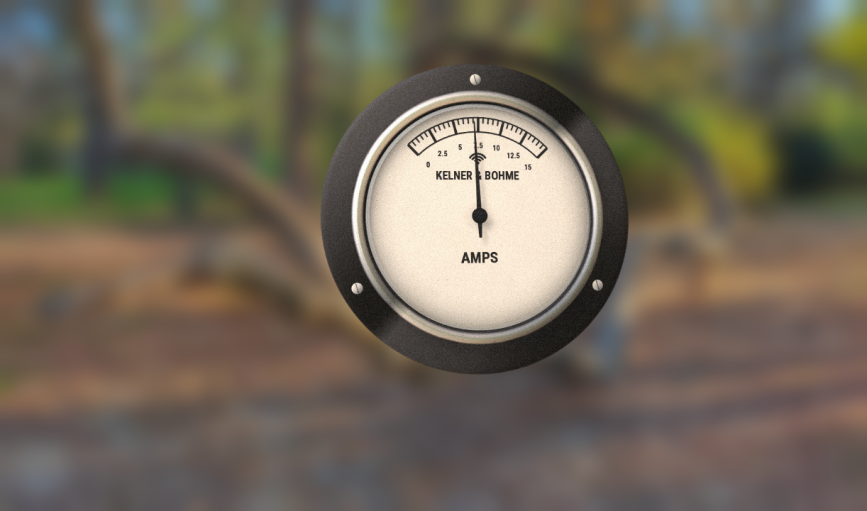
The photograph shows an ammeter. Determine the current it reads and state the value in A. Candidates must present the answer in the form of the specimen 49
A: 7
